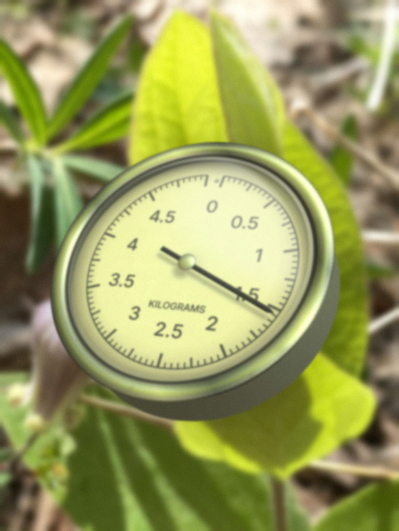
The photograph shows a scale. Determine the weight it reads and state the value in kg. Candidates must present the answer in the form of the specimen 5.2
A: 1.55
